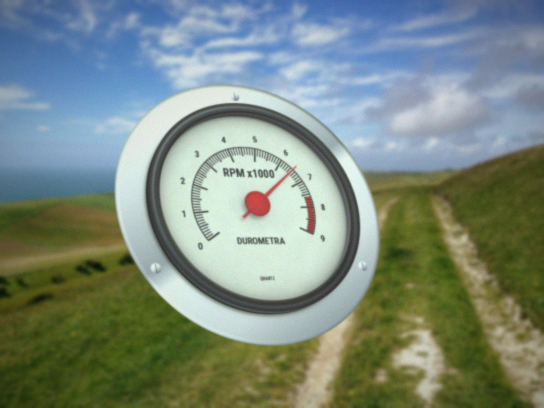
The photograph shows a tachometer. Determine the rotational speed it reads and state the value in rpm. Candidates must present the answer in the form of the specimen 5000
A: 6500
